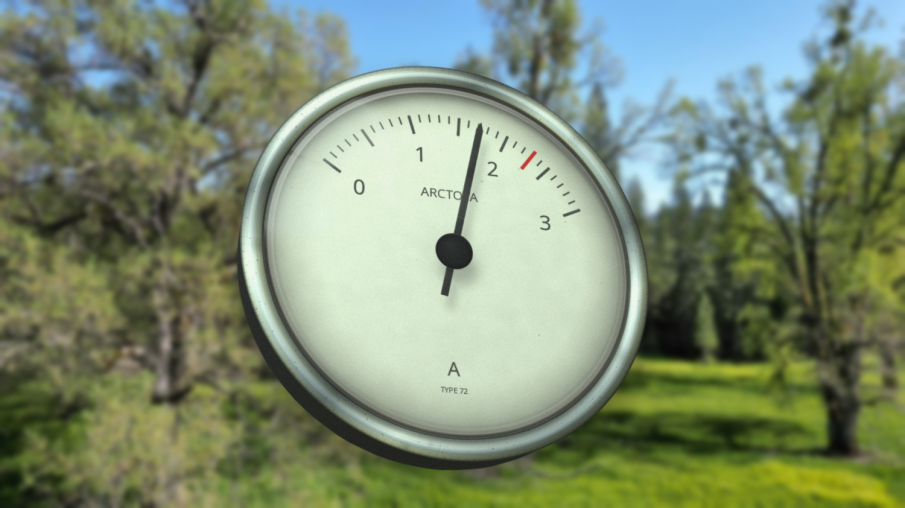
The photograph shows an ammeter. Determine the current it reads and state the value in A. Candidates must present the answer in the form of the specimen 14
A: 1.7
